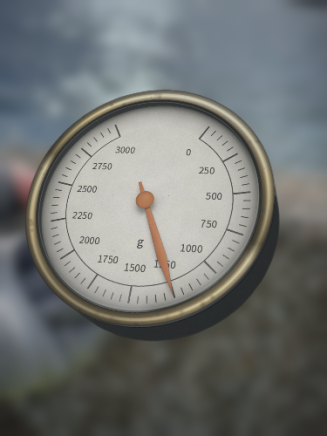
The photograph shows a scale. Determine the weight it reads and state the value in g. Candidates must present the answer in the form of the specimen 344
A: 1250
